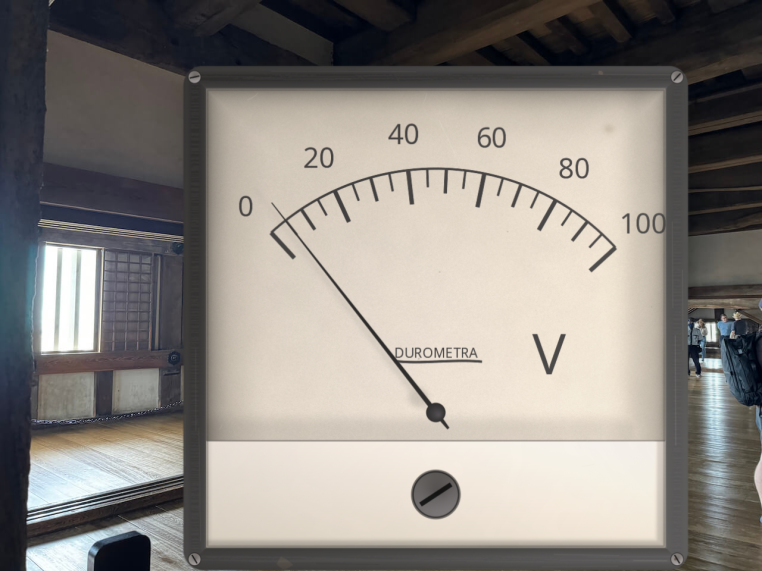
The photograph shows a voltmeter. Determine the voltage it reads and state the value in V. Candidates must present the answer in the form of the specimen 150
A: 5
